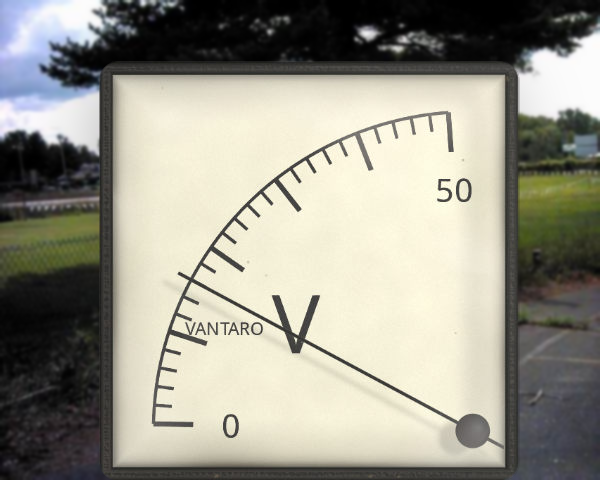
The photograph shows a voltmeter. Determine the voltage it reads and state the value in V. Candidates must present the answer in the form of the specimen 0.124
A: 16
